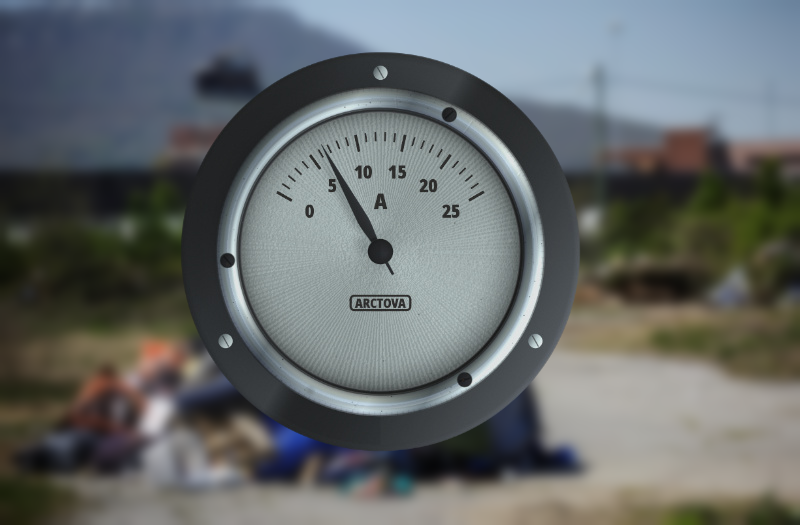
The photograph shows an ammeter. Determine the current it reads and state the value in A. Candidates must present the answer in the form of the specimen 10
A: 6.5
